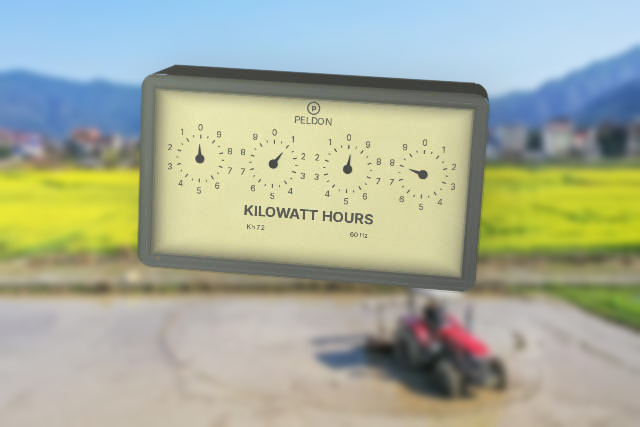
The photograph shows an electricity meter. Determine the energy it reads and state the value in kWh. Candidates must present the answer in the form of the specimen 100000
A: 98
